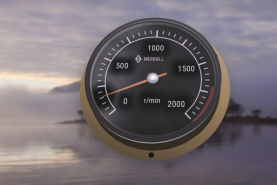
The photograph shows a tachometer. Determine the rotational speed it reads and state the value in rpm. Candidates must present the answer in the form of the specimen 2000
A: 150
